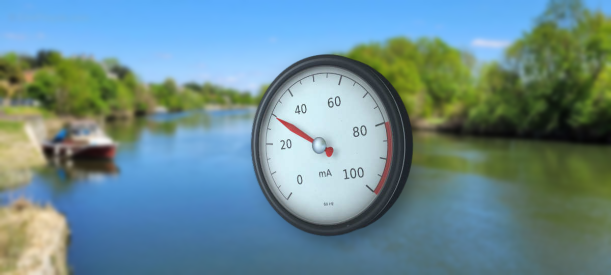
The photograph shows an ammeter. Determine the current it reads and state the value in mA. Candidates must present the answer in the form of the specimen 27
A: 30
